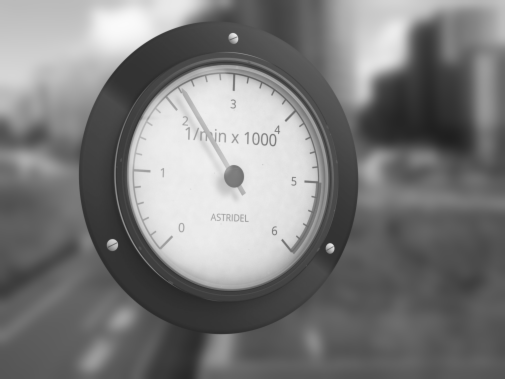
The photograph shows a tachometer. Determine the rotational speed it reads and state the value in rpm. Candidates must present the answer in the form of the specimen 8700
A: 2200
